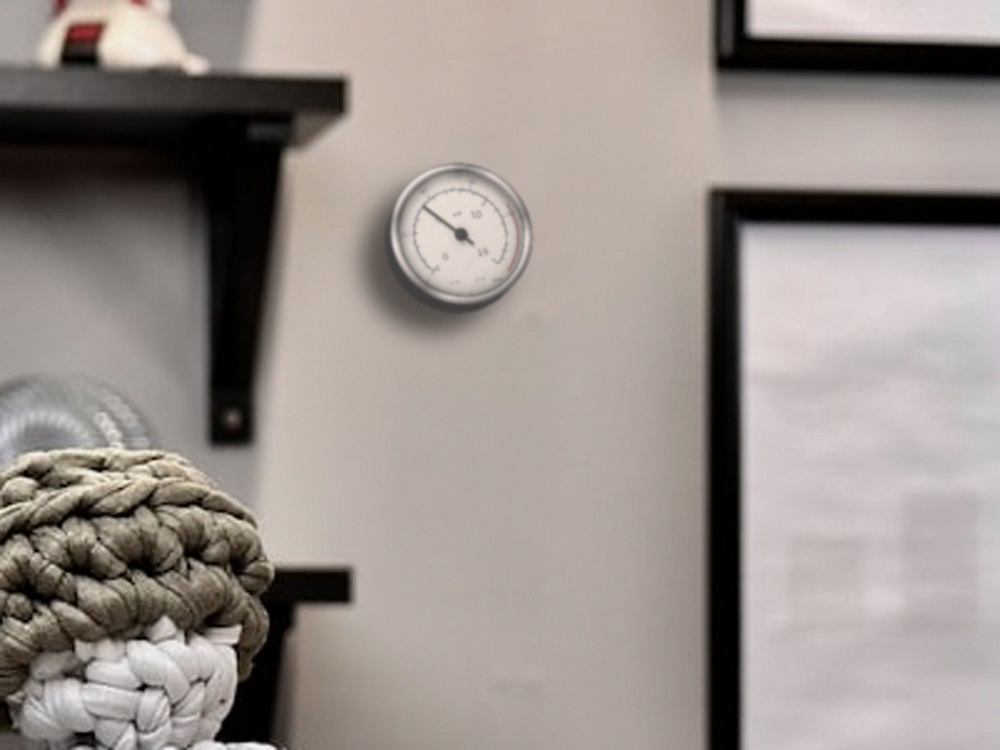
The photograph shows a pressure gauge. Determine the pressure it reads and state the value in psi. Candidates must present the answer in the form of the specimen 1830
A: 5
